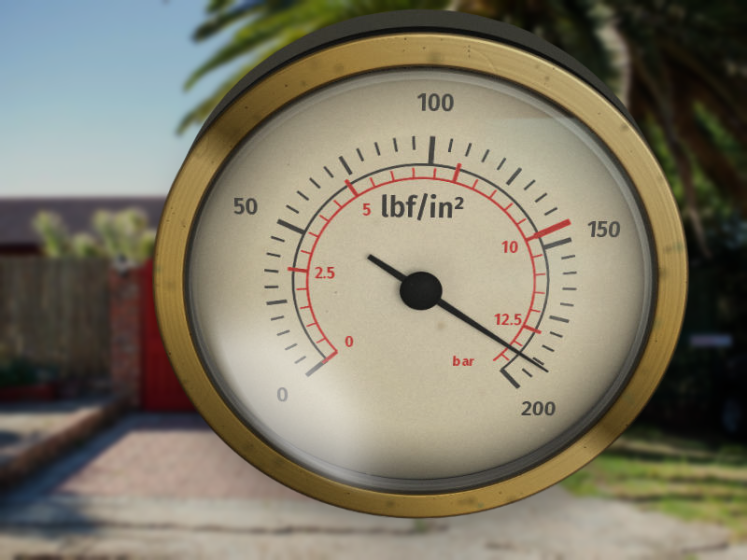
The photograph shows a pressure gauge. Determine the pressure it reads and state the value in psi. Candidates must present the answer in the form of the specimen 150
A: 190
